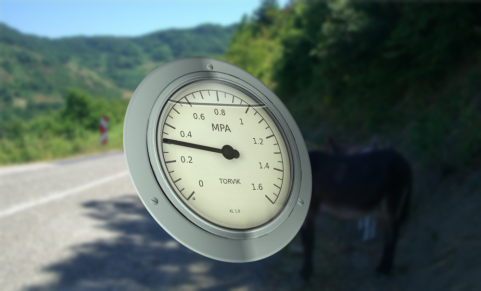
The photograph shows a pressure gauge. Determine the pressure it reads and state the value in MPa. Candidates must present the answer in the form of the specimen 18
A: 0.3
